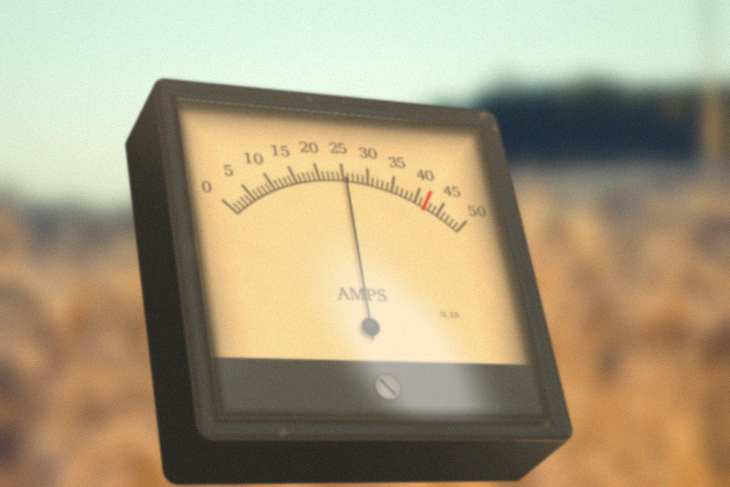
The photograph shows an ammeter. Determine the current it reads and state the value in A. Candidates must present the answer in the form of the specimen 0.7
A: 25
